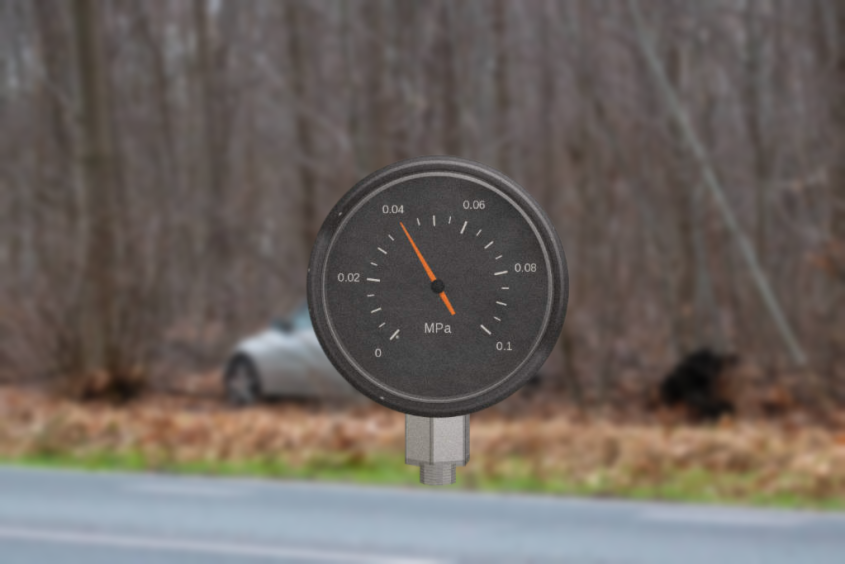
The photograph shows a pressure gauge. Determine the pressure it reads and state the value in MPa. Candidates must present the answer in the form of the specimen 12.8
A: 0.04
